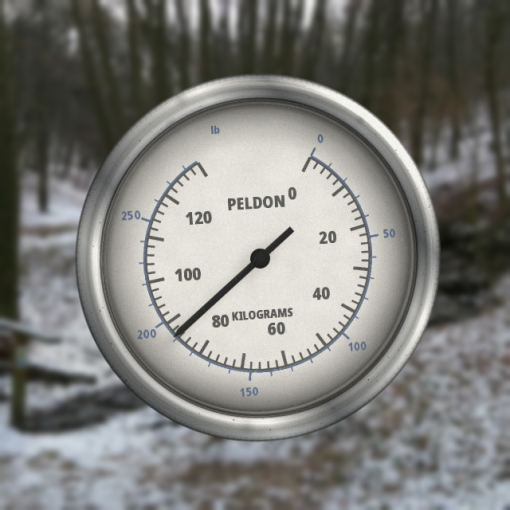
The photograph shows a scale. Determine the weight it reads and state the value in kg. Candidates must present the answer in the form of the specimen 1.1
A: 87
